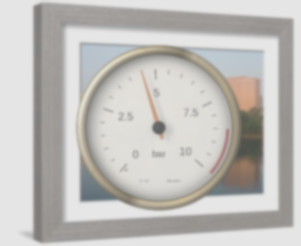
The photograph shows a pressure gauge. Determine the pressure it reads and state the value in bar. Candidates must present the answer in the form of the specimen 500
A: 4.5
